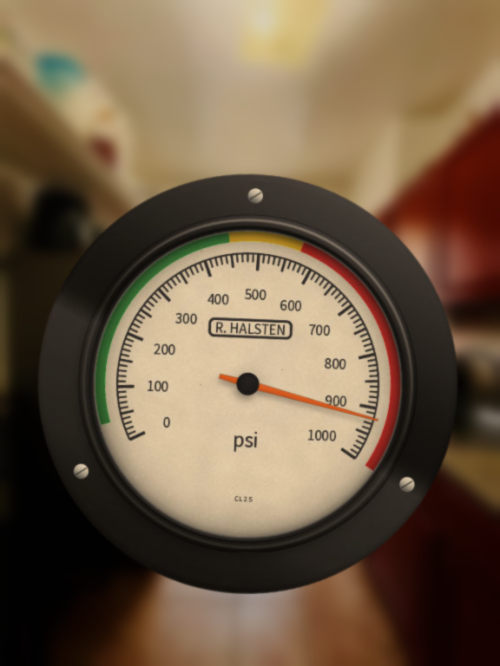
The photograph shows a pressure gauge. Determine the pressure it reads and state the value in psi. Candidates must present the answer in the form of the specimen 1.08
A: 920
